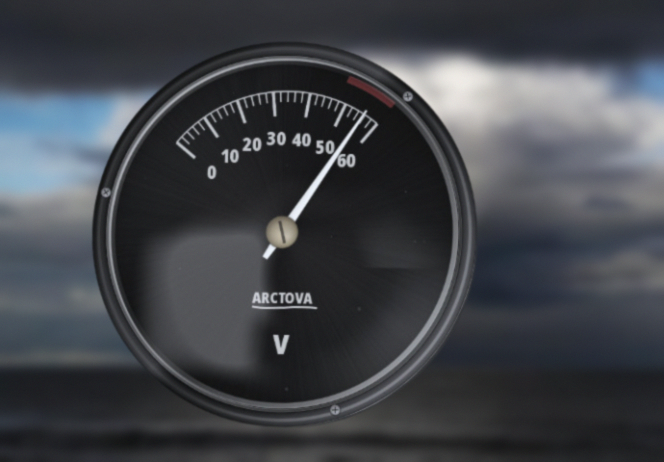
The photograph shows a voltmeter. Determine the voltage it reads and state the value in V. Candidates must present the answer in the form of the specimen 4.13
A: 56
